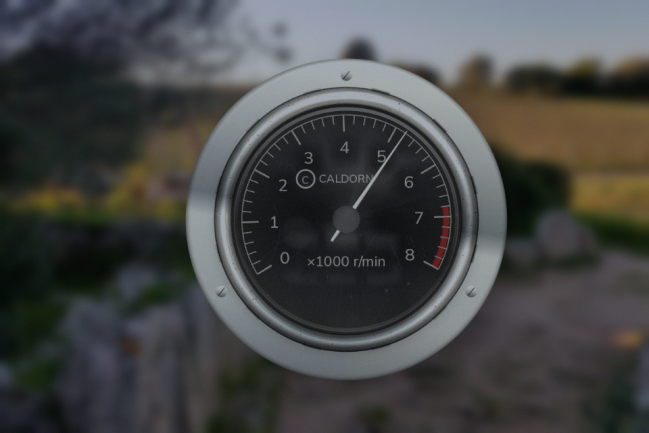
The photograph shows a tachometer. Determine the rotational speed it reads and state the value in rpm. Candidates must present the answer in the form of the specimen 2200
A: 5200
